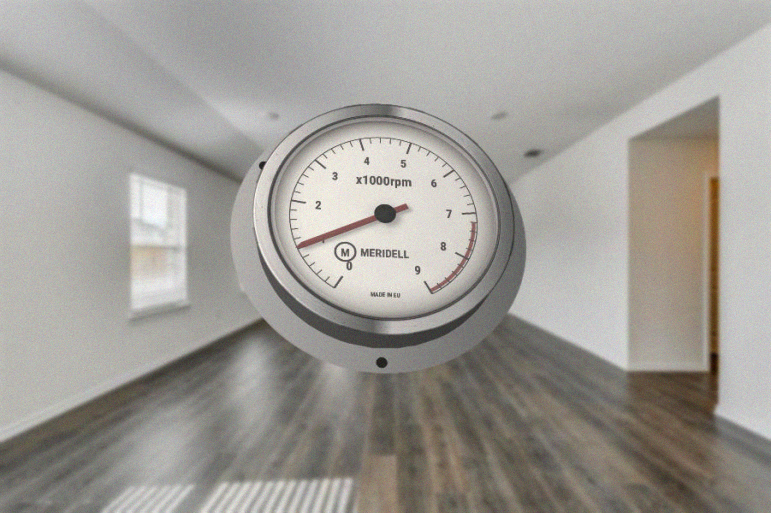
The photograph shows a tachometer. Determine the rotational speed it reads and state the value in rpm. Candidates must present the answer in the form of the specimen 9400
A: 1000
